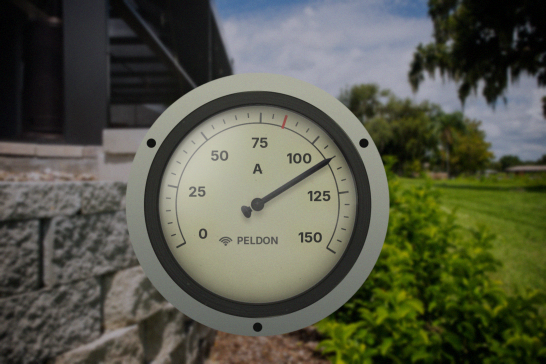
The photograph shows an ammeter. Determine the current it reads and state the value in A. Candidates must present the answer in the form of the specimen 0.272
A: 110
